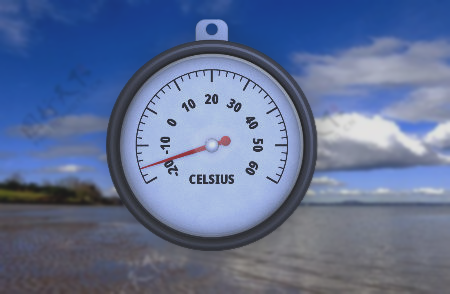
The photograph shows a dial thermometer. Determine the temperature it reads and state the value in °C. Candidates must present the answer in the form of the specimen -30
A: -16
